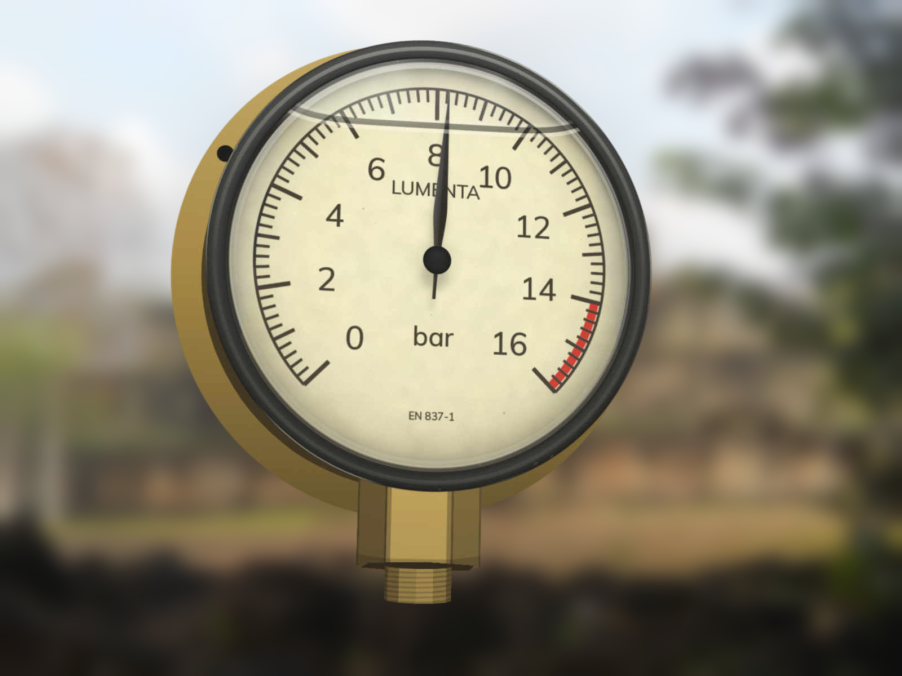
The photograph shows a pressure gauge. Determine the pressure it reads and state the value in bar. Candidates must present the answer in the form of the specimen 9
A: 8.2
